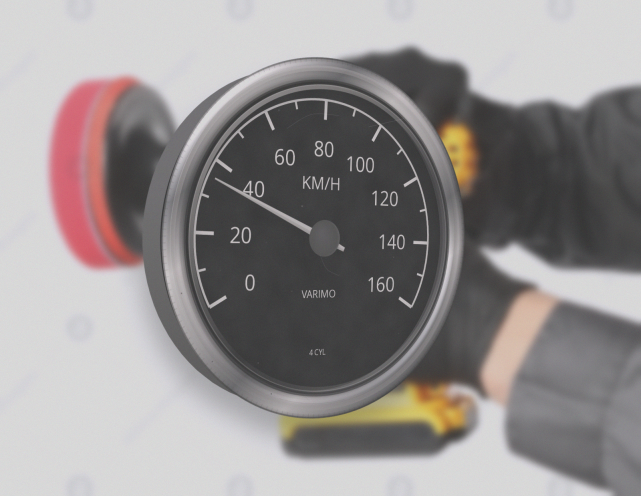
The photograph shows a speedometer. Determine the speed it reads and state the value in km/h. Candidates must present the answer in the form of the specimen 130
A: 35
